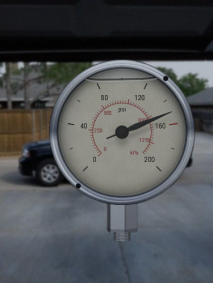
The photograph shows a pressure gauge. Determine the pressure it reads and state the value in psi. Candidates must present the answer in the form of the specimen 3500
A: 150
